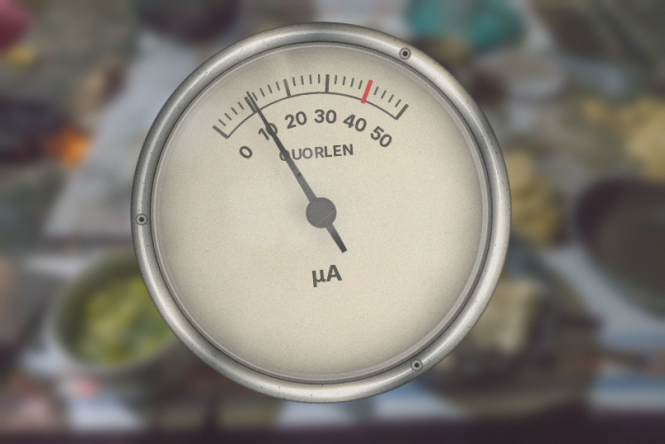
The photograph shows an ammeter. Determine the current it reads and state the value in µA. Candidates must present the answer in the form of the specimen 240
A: 11
